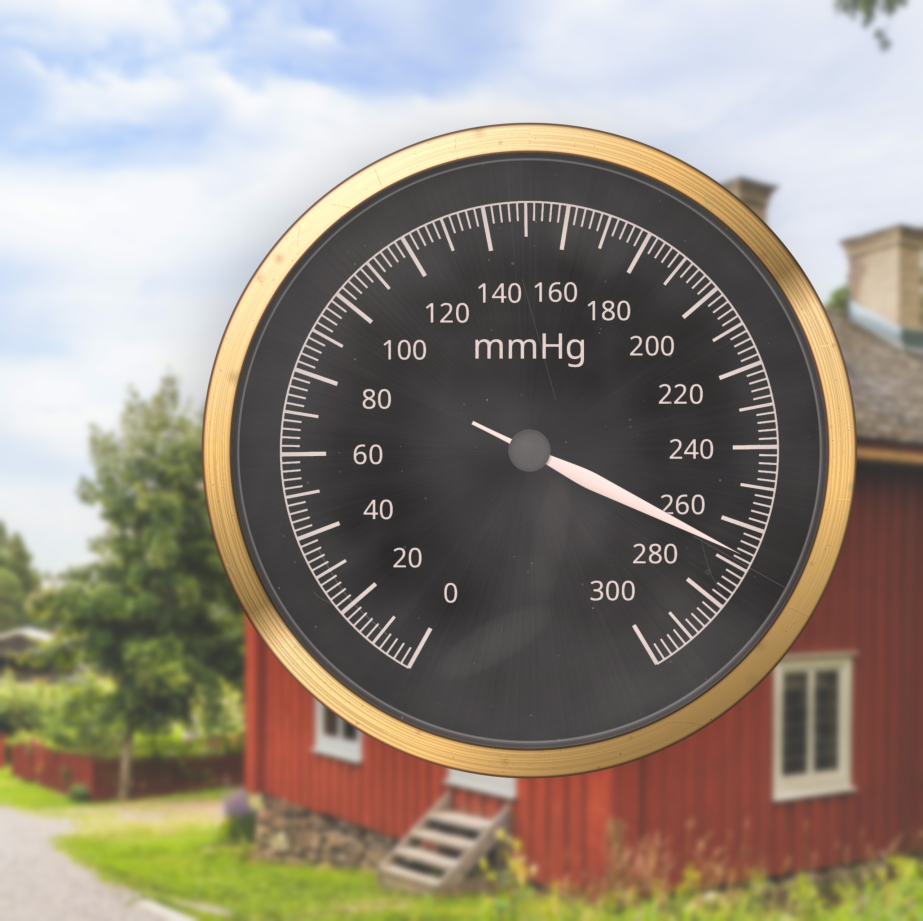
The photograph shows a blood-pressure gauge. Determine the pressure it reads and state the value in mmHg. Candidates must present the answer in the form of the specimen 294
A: 267
